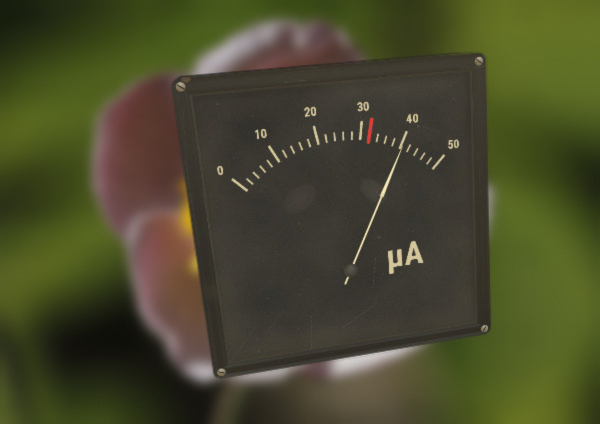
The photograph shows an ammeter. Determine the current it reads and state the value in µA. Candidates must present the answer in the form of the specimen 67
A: 40
